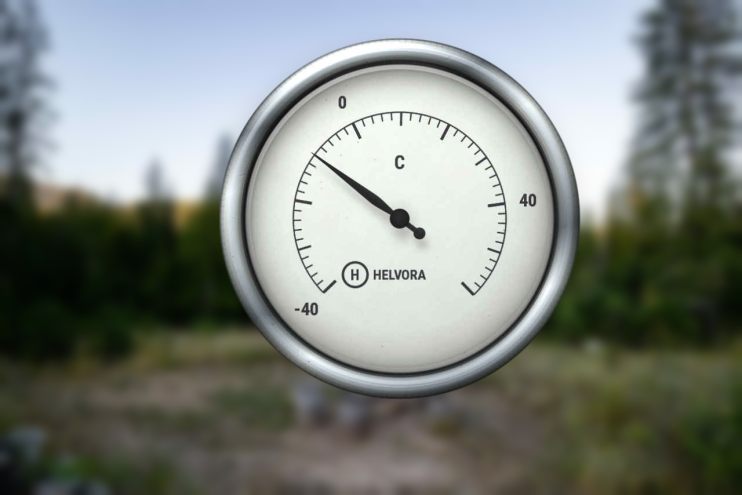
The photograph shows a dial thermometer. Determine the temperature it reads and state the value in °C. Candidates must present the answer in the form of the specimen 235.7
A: -10
